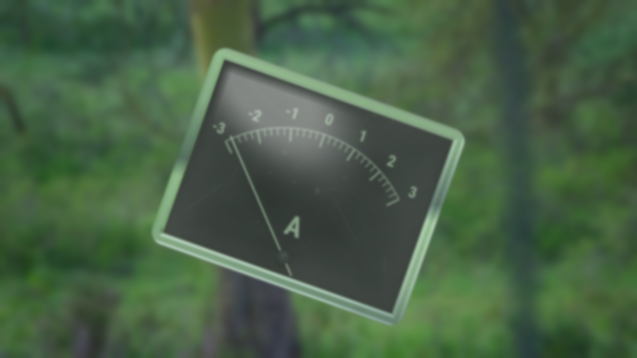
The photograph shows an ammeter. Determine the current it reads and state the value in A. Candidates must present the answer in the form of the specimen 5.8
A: -2.8
